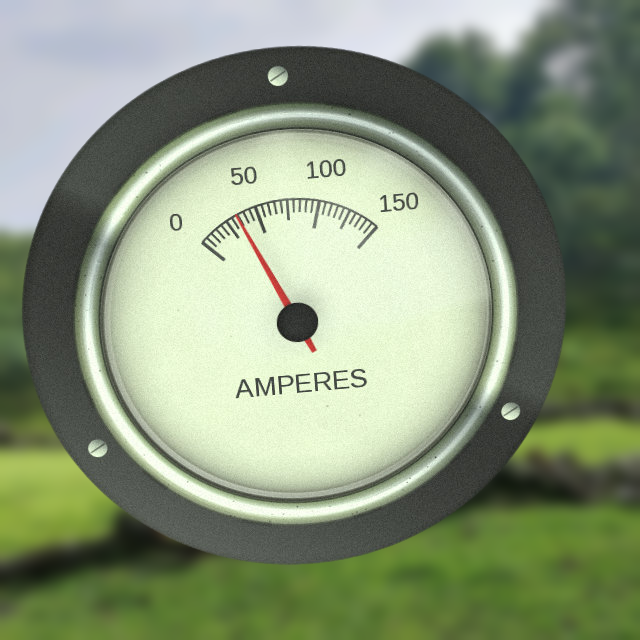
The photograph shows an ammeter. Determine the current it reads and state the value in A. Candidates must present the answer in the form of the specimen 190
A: 35
